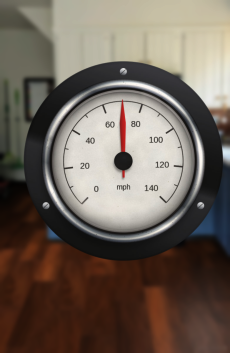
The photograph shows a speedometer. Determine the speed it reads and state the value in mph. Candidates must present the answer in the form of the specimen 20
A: 70
